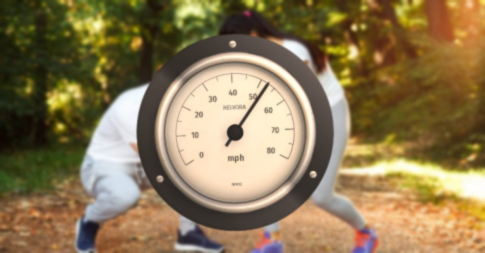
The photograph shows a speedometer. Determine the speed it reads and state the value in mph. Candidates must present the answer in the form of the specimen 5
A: 52.5
